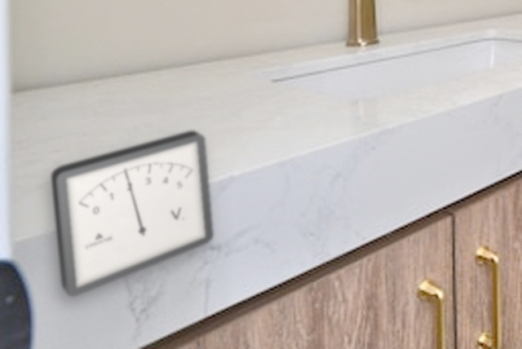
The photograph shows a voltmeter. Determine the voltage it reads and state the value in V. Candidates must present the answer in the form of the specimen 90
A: 2
